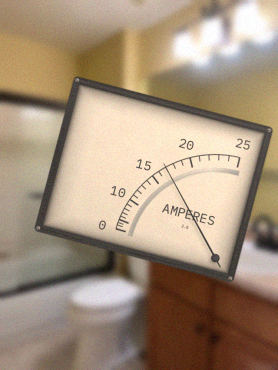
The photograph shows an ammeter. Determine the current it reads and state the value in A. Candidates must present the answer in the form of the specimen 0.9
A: 17
